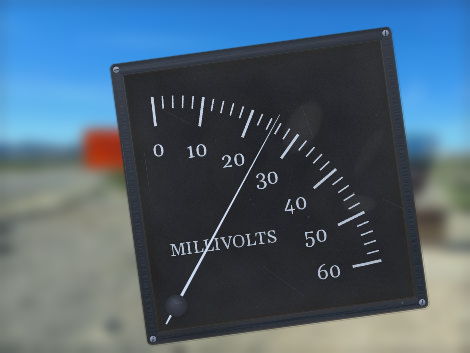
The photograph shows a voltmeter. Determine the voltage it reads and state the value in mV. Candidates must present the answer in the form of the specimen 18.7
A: 25
